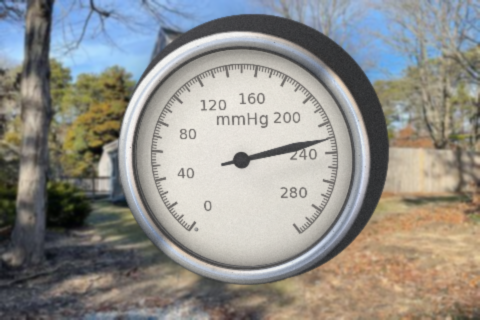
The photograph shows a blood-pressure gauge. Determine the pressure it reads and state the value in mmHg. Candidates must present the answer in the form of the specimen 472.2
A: 230
